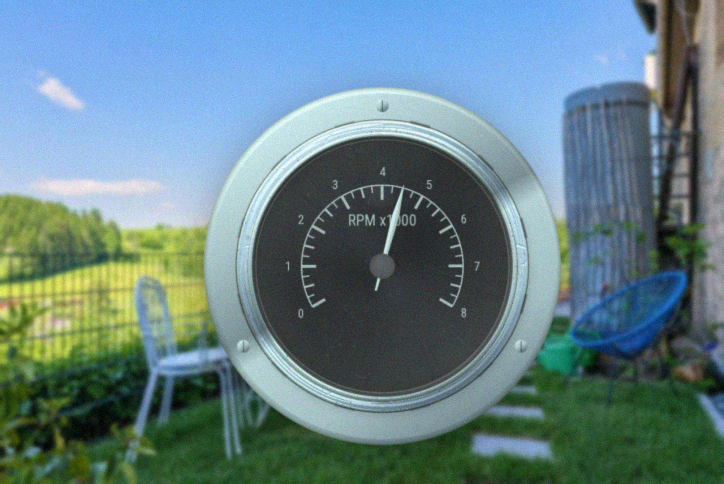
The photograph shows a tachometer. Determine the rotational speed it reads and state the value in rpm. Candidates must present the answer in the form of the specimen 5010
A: 4500
